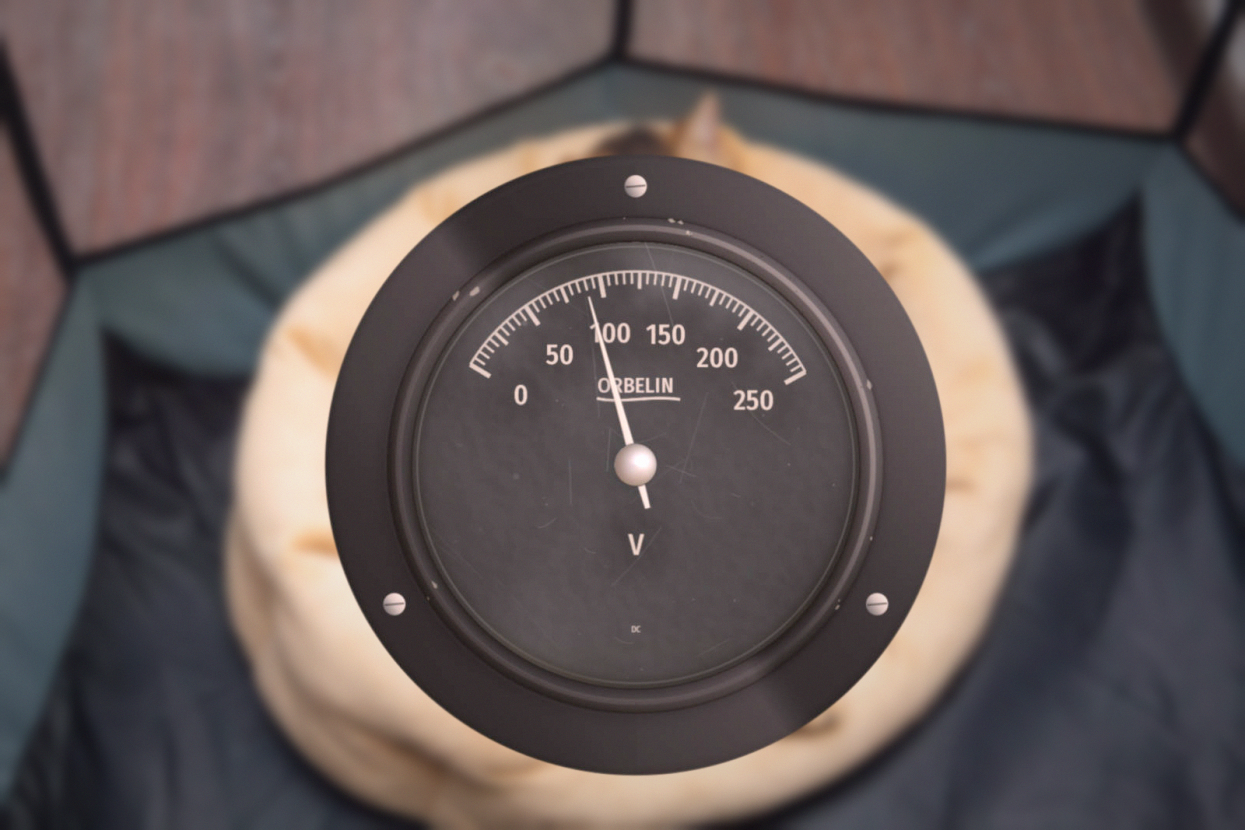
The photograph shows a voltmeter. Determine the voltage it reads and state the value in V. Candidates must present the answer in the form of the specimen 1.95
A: 90
